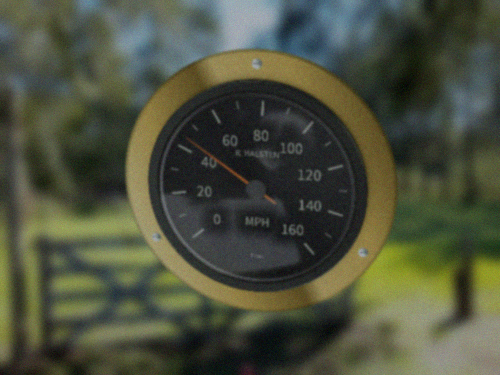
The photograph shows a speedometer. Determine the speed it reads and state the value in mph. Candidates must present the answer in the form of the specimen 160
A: 45
